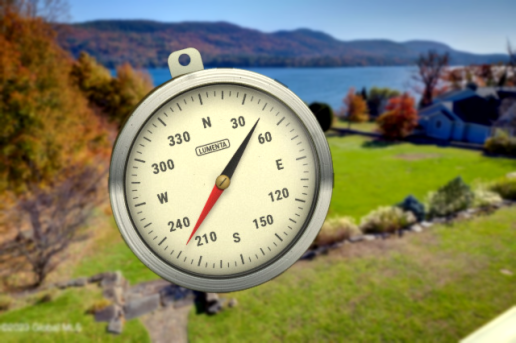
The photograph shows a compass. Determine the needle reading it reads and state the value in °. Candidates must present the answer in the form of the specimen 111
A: 225
